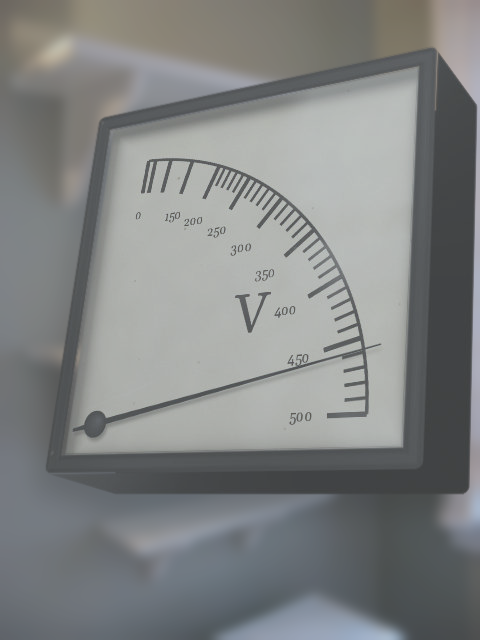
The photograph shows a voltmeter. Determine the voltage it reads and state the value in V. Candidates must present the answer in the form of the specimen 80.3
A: 460
